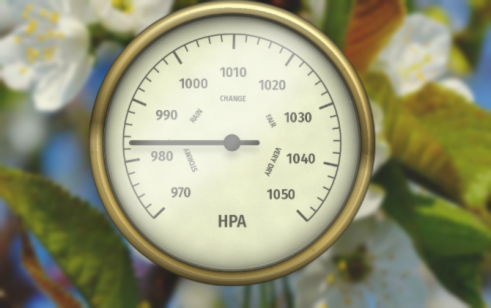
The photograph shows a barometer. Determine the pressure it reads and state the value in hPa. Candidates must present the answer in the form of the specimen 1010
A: 983
